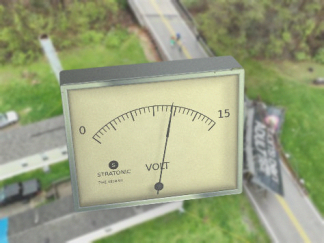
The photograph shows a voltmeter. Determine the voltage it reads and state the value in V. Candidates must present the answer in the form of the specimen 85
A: 9.5
